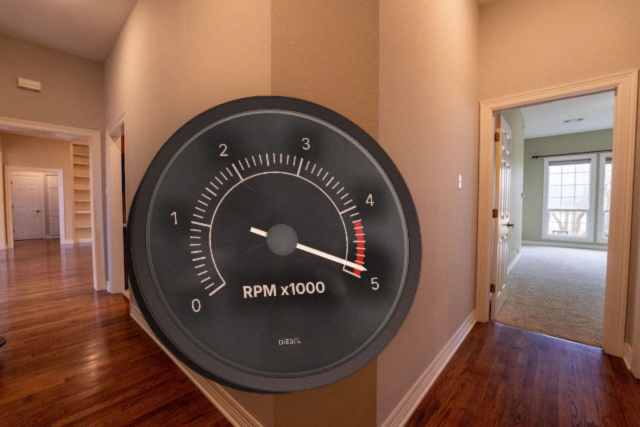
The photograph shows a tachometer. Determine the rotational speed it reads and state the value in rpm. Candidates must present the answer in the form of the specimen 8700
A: 4900
